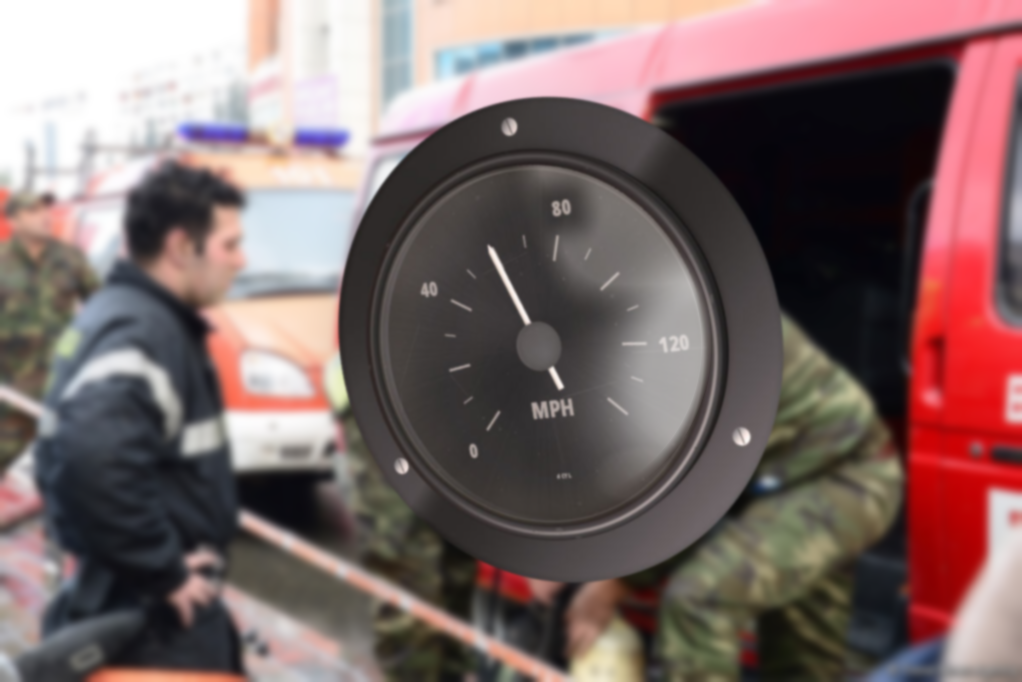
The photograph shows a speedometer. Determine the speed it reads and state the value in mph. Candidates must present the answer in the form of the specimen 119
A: 60
